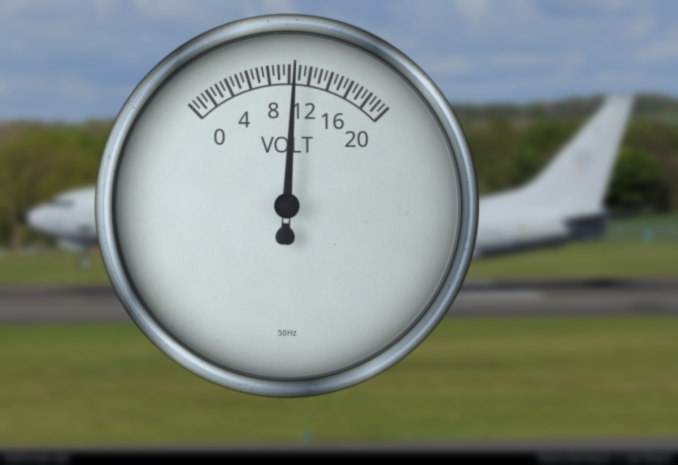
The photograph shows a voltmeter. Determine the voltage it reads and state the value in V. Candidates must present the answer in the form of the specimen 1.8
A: 10.5
